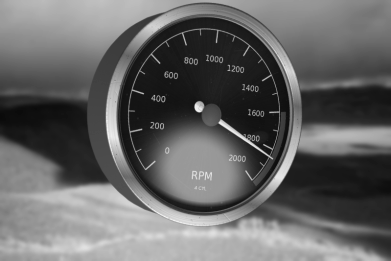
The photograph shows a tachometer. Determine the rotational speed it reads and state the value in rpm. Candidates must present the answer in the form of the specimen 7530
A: 1850
